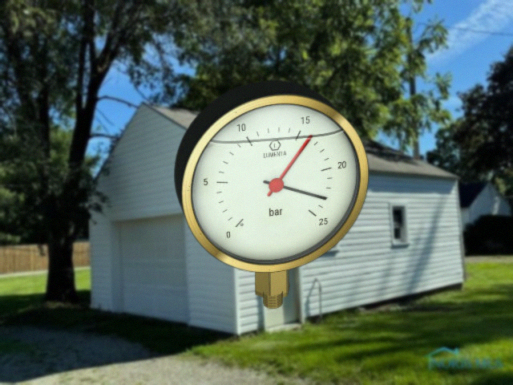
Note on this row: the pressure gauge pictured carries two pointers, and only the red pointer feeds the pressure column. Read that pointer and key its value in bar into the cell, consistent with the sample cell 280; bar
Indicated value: 16; bar
